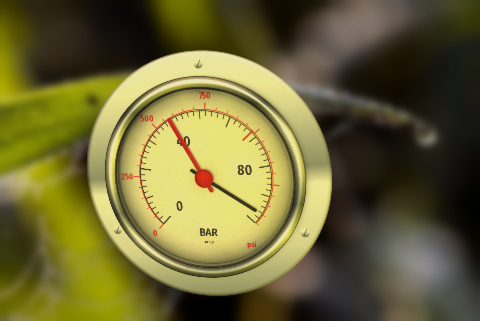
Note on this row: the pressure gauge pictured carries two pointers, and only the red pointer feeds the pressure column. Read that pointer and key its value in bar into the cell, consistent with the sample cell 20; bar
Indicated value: 40; bar
